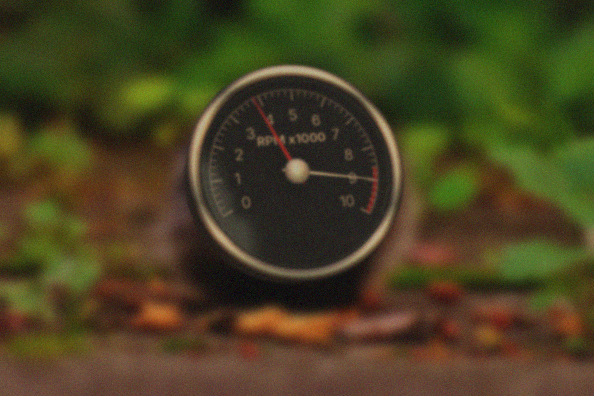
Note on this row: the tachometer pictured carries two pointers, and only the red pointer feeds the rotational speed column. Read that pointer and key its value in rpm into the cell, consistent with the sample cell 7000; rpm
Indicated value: 3800; rpm
